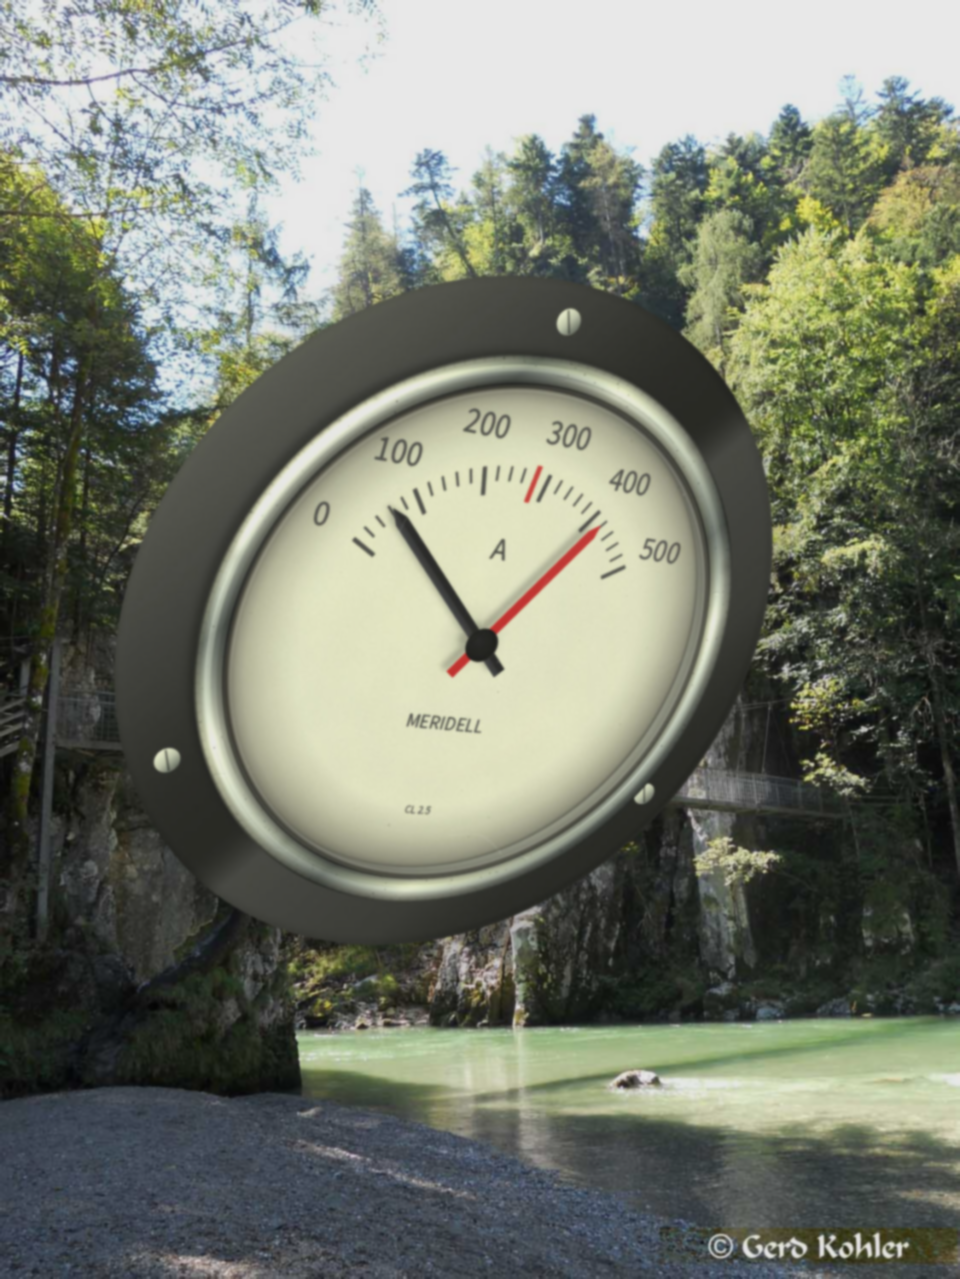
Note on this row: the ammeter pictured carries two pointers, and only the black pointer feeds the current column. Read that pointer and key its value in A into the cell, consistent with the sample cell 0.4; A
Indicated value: 60; A
